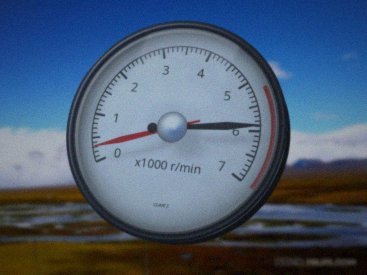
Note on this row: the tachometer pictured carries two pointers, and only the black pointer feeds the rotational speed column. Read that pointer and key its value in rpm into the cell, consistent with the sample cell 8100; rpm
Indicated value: 5900; rpm
